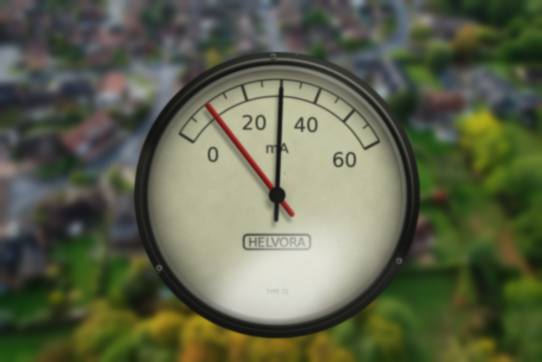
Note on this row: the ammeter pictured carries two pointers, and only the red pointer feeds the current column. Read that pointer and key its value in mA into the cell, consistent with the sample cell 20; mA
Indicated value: 10; mA
